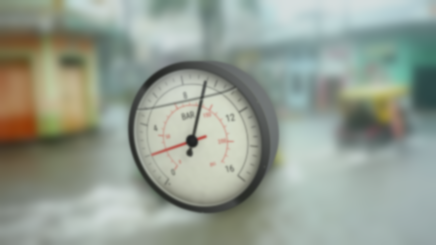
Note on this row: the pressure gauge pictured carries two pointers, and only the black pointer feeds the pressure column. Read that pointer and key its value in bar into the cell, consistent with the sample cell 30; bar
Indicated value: 9.5; bar
